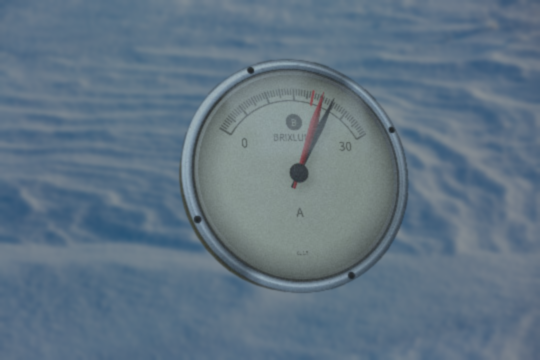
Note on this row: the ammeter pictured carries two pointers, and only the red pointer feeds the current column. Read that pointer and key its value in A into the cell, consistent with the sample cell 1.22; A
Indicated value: 20; A
